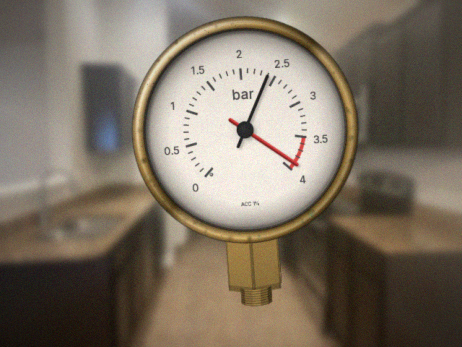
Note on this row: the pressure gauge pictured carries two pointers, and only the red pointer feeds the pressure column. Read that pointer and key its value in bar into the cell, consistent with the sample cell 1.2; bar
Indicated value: 3.9; bar
